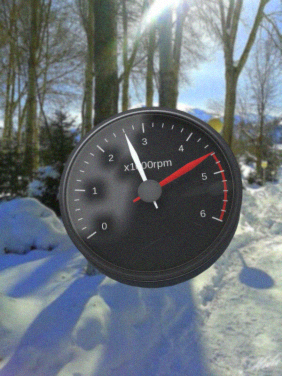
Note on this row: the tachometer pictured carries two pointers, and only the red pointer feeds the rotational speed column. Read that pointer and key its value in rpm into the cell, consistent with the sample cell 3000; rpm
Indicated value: 4600; rpm
